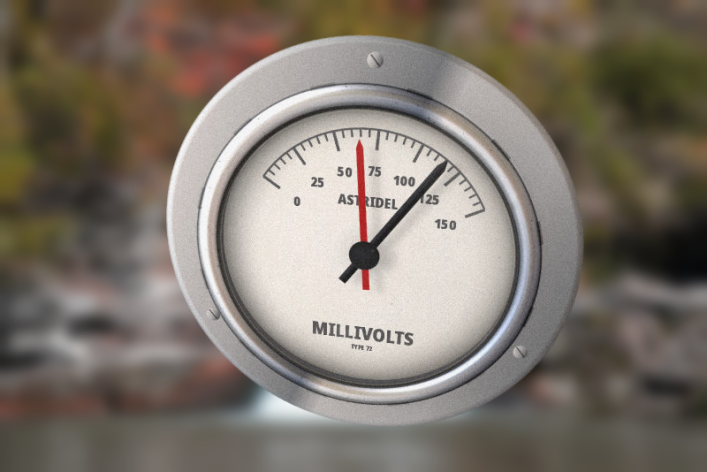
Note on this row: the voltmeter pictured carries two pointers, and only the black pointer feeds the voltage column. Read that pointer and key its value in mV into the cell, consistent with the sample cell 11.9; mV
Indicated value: 115; mV
